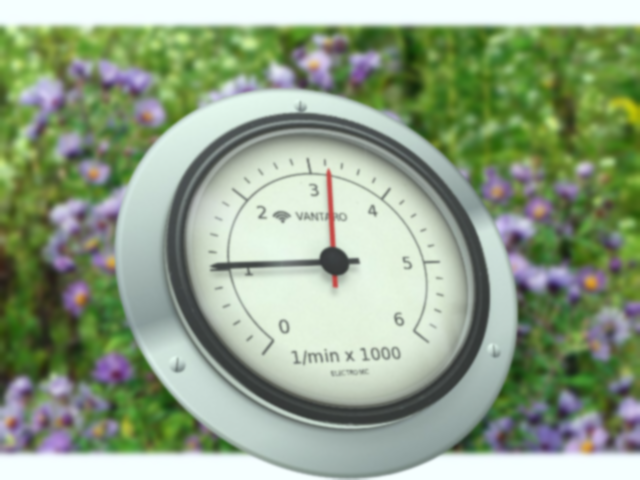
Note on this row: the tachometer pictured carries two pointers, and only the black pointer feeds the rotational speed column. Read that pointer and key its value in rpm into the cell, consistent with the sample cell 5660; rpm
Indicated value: 1000; rpm
